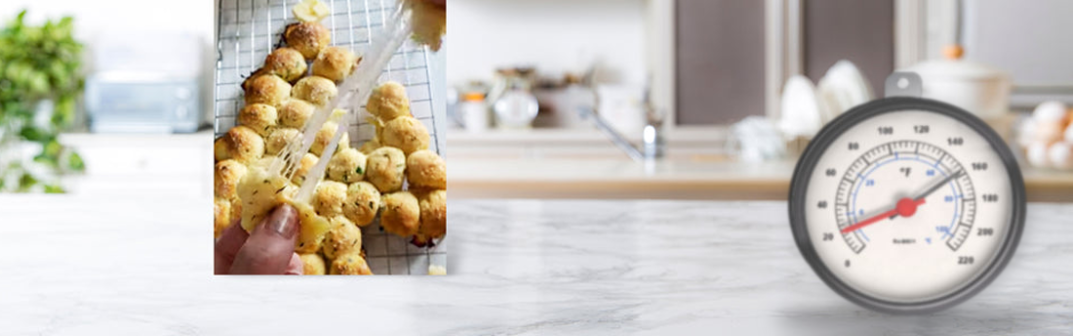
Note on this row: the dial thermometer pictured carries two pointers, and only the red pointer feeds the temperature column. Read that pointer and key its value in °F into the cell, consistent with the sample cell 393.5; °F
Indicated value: 20; °F
